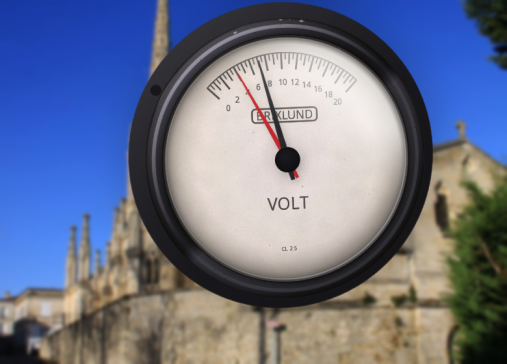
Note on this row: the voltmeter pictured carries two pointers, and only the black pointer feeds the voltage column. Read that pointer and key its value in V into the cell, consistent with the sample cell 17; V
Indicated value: 7; V
